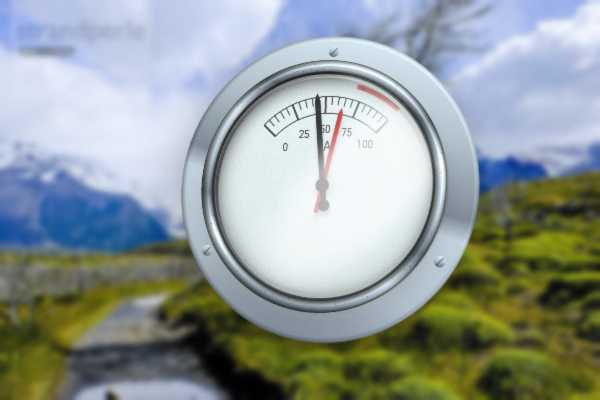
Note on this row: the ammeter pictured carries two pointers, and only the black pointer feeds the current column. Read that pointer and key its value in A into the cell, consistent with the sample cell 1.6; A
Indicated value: 45; A
